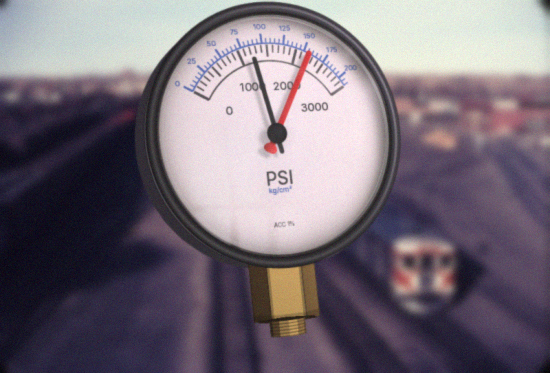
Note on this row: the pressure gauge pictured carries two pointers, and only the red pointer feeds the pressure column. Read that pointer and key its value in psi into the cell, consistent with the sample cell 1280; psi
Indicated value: 2200; psi
